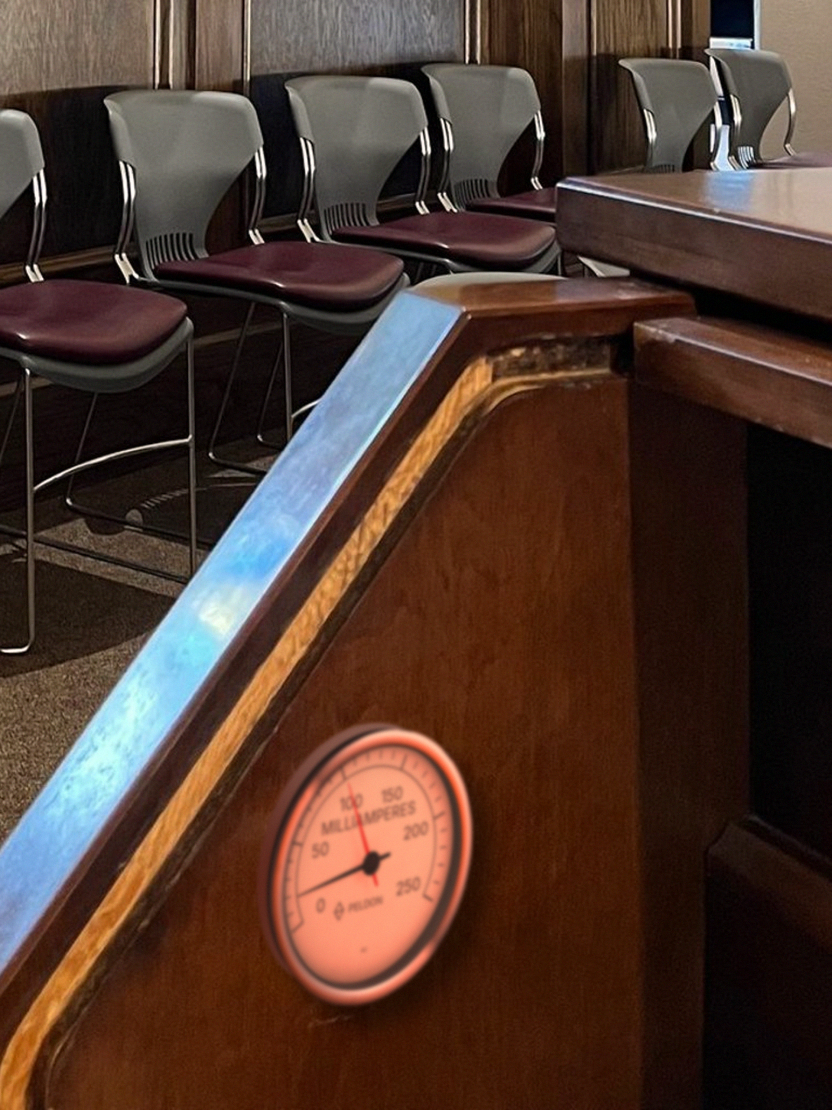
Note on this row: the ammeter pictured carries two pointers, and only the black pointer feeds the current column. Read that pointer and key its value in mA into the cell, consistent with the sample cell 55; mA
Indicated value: 20; mA
